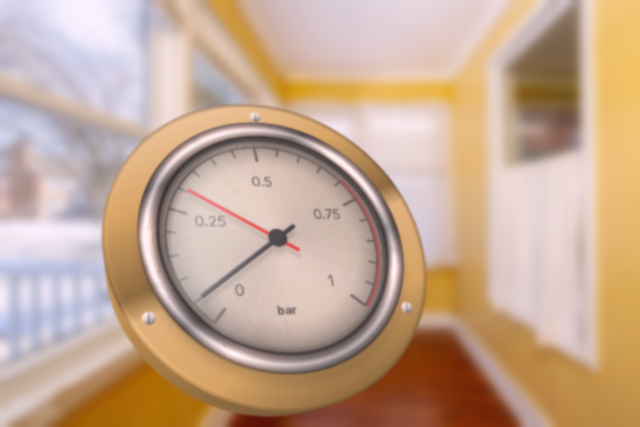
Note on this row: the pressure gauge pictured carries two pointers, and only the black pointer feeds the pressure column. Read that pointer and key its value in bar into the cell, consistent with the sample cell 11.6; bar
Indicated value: 0.05; bar
